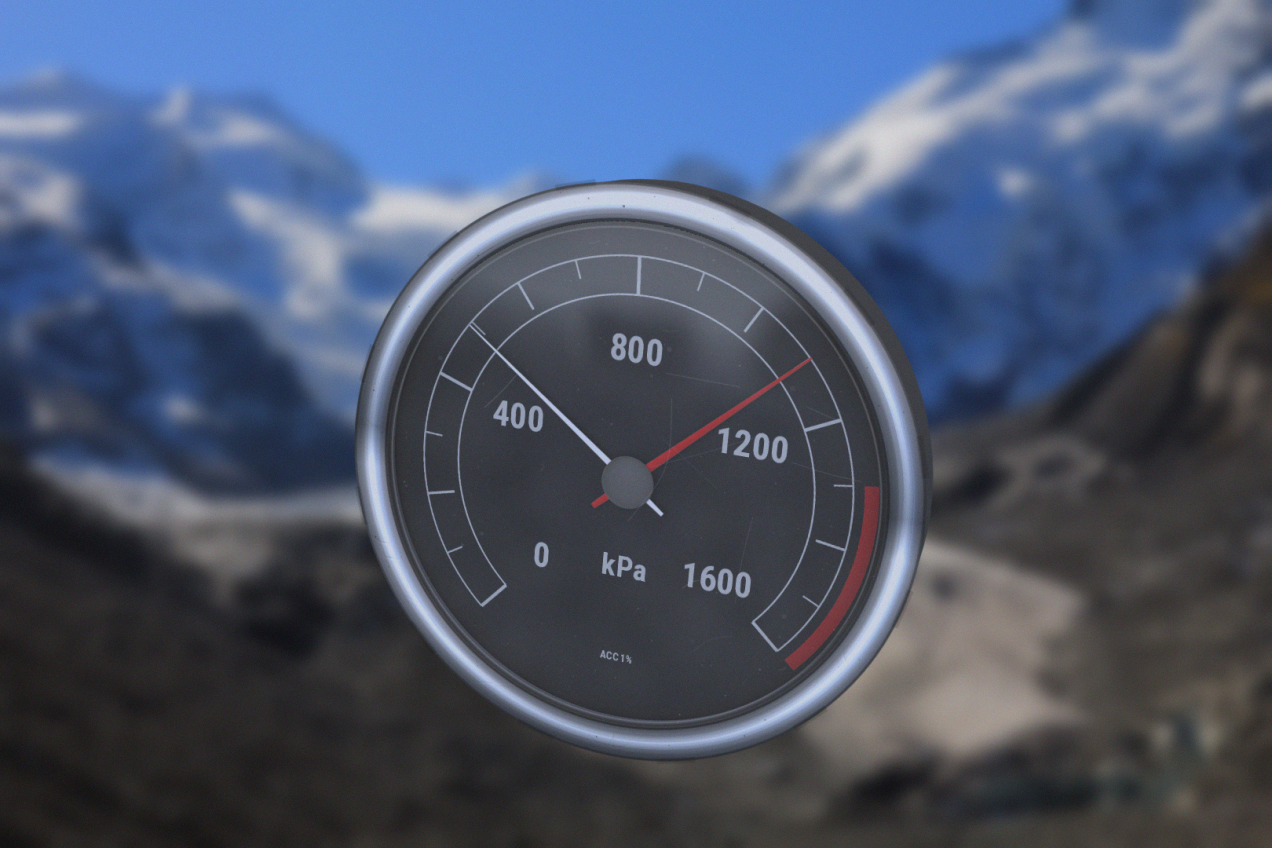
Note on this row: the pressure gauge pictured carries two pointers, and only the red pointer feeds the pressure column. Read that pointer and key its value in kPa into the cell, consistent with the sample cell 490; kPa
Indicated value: 1100; kPa
